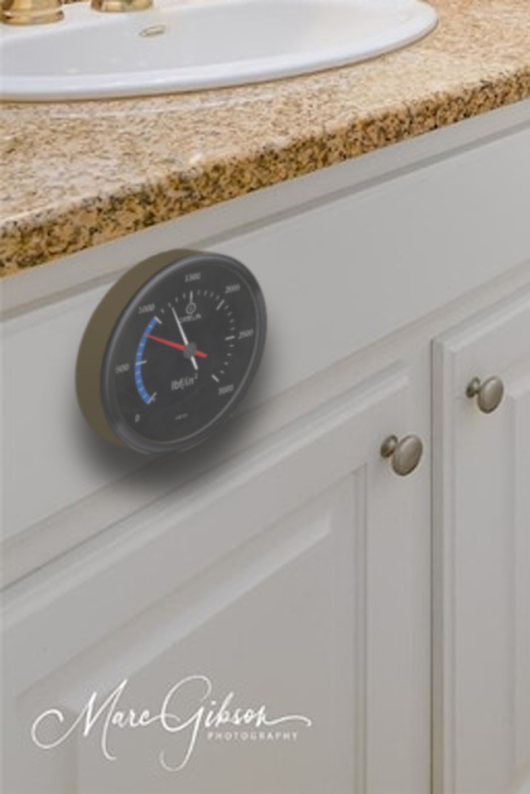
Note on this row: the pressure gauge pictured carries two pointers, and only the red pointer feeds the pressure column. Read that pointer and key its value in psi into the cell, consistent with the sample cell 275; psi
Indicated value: 800; psi
